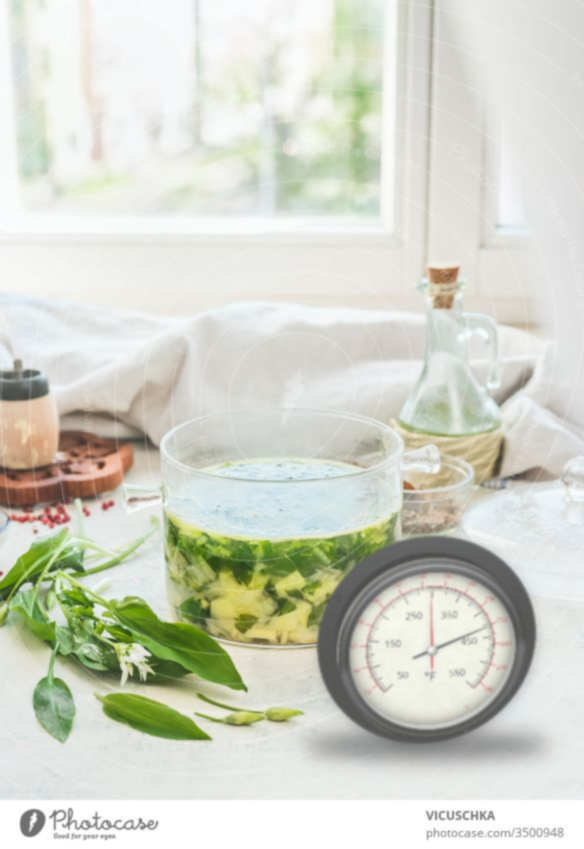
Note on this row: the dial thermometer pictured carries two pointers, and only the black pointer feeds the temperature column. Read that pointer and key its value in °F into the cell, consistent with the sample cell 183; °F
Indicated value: 425; °F
